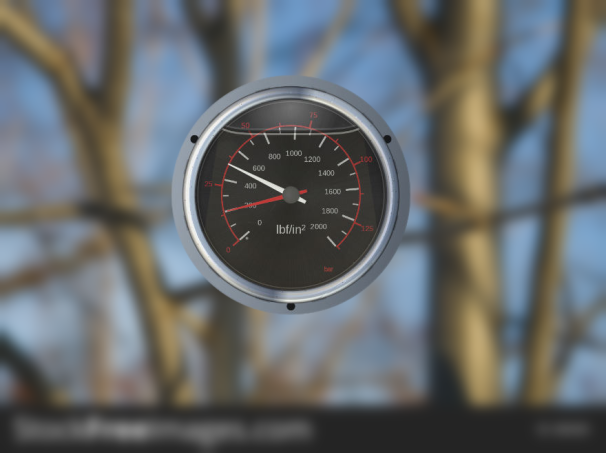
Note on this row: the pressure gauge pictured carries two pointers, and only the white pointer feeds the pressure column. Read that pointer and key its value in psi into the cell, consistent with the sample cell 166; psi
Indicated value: 500; psi
